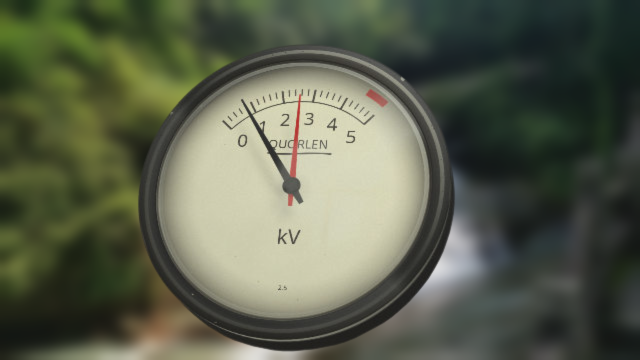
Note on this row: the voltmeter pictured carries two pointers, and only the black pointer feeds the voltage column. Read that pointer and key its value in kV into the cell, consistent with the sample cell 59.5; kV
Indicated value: 0.8; kV
